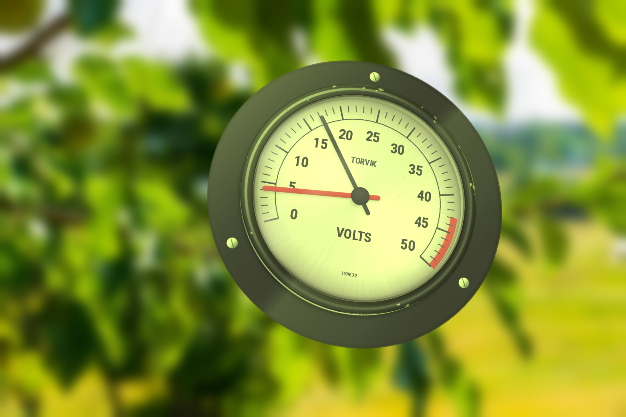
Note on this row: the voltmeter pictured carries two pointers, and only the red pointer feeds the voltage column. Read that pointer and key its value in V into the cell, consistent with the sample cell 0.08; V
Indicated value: 4; V
